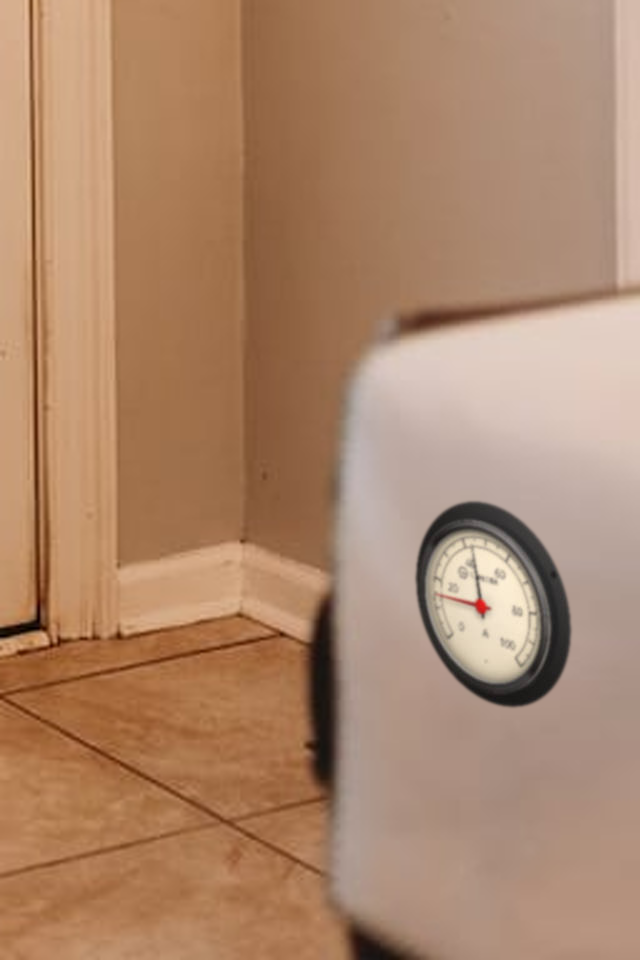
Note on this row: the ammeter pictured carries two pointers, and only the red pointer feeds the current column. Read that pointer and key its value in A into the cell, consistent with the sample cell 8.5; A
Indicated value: 15; A
